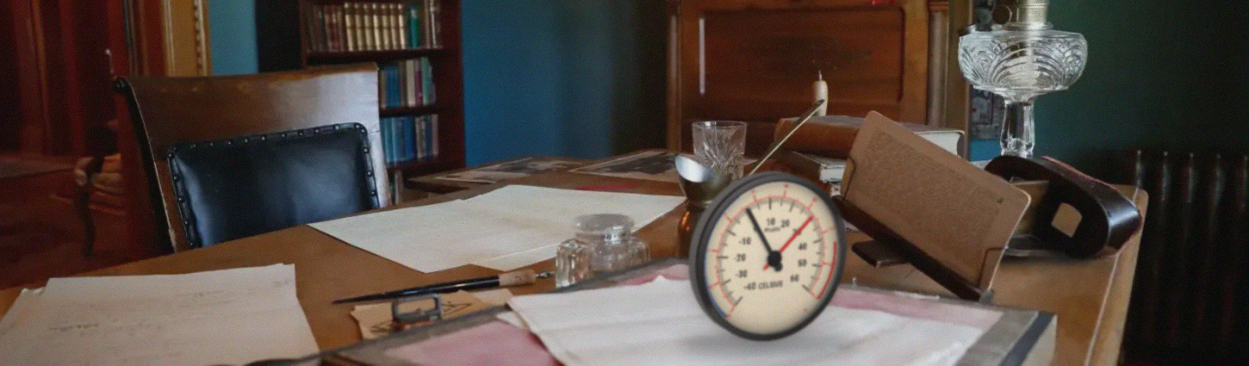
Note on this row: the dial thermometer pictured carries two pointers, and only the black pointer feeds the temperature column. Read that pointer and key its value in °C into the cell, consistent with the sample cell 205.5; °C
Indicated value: 0; °C
